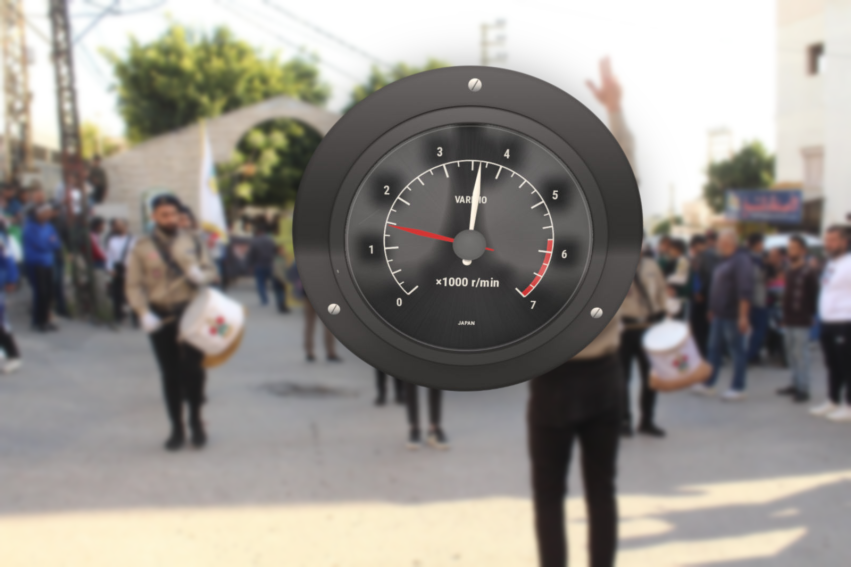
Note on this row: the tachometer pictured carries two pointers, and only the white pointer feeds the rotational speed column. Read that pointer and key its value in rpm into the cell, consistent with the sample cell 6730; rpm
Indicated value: 3625; rpm
